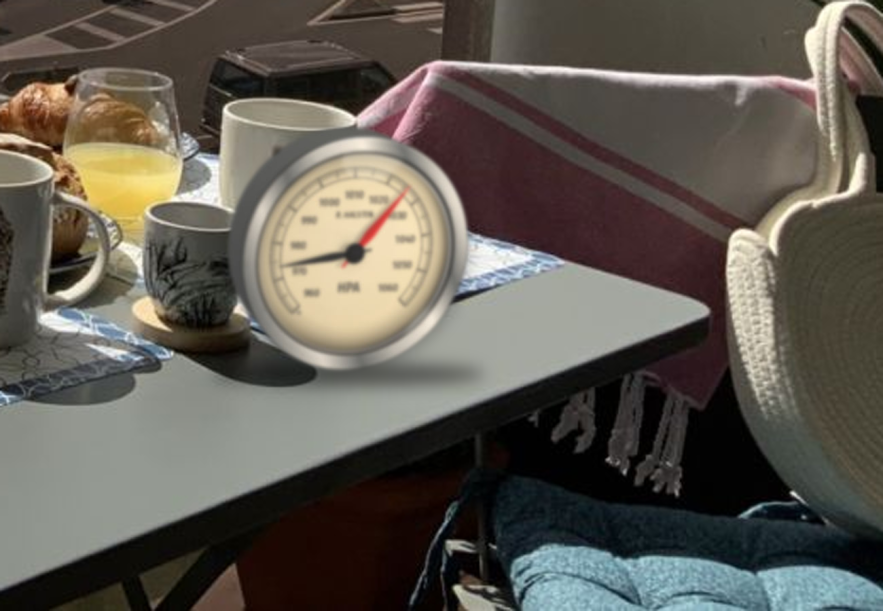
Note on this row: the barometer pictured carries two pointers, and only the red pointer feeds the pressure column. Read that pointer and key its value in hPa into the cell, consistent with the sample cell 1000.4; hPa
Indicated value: 1025; hPa
